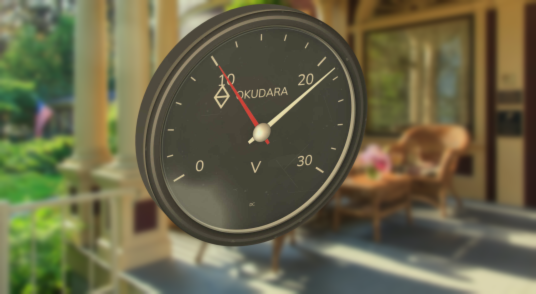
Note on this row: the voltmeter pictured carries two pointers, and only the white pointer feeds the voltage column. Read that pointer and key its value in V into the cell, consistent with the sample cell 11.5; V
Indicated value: 21; V
